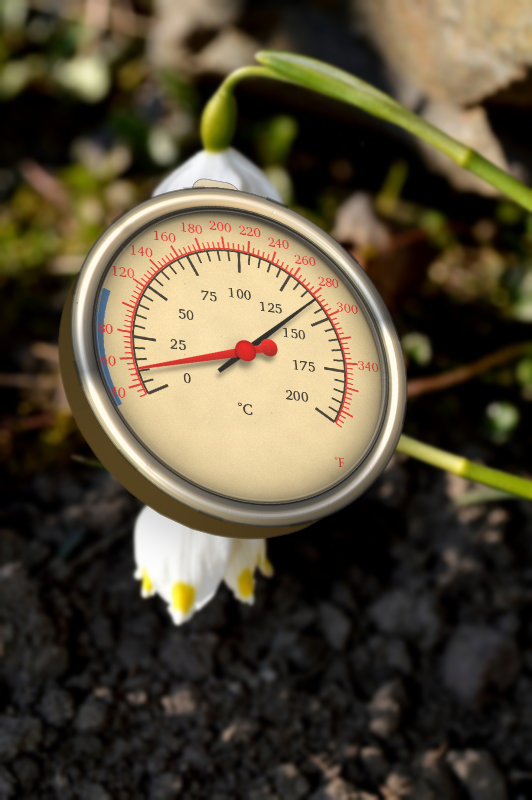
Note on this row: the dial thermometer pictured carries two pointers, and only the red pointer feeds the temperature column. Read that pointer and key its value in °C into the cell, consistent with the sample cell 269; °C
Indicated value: 10; °C
